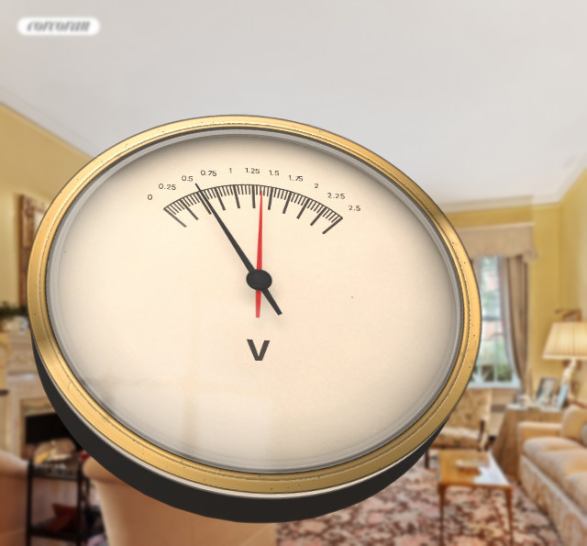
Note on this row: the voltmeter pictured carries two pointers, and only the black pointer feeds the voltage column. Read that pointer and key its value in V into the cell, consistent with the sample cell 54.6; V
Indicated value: 0.5; V
